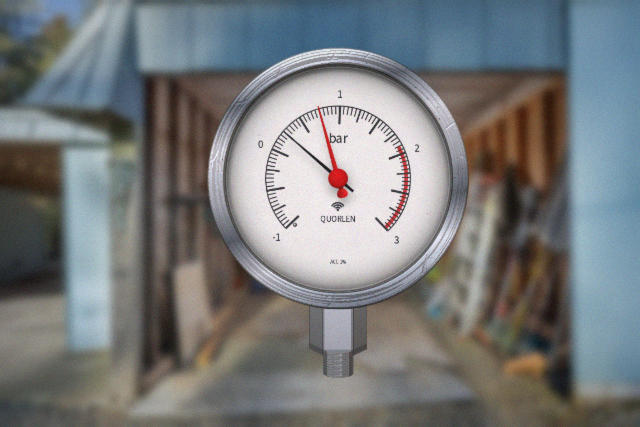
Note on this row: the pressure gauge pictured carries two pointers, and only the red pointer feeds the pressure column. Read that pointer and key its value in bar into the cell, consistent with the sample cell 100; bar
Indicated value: 0.75; bar
